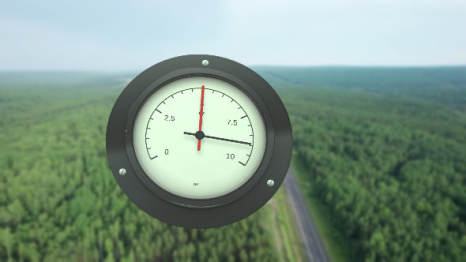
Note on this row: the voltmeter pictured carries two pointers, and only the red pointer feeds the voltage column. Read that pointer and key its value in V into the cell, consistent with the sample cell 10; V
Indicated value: 5; V
